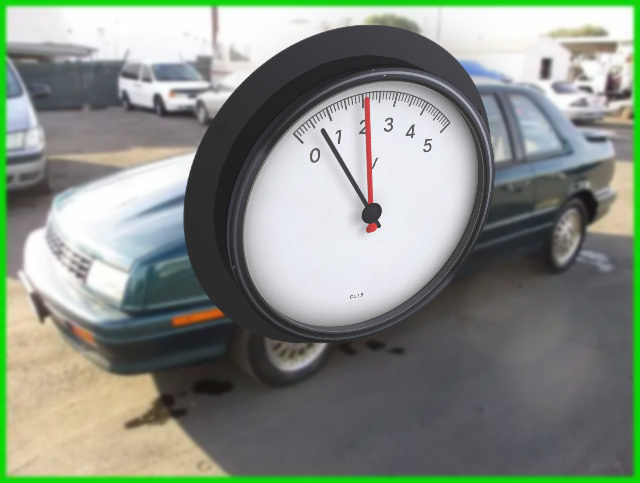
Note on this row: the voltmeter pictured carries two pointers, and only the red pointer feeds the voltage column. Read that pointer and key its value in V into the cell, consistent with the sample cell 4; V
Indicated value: 2; V
